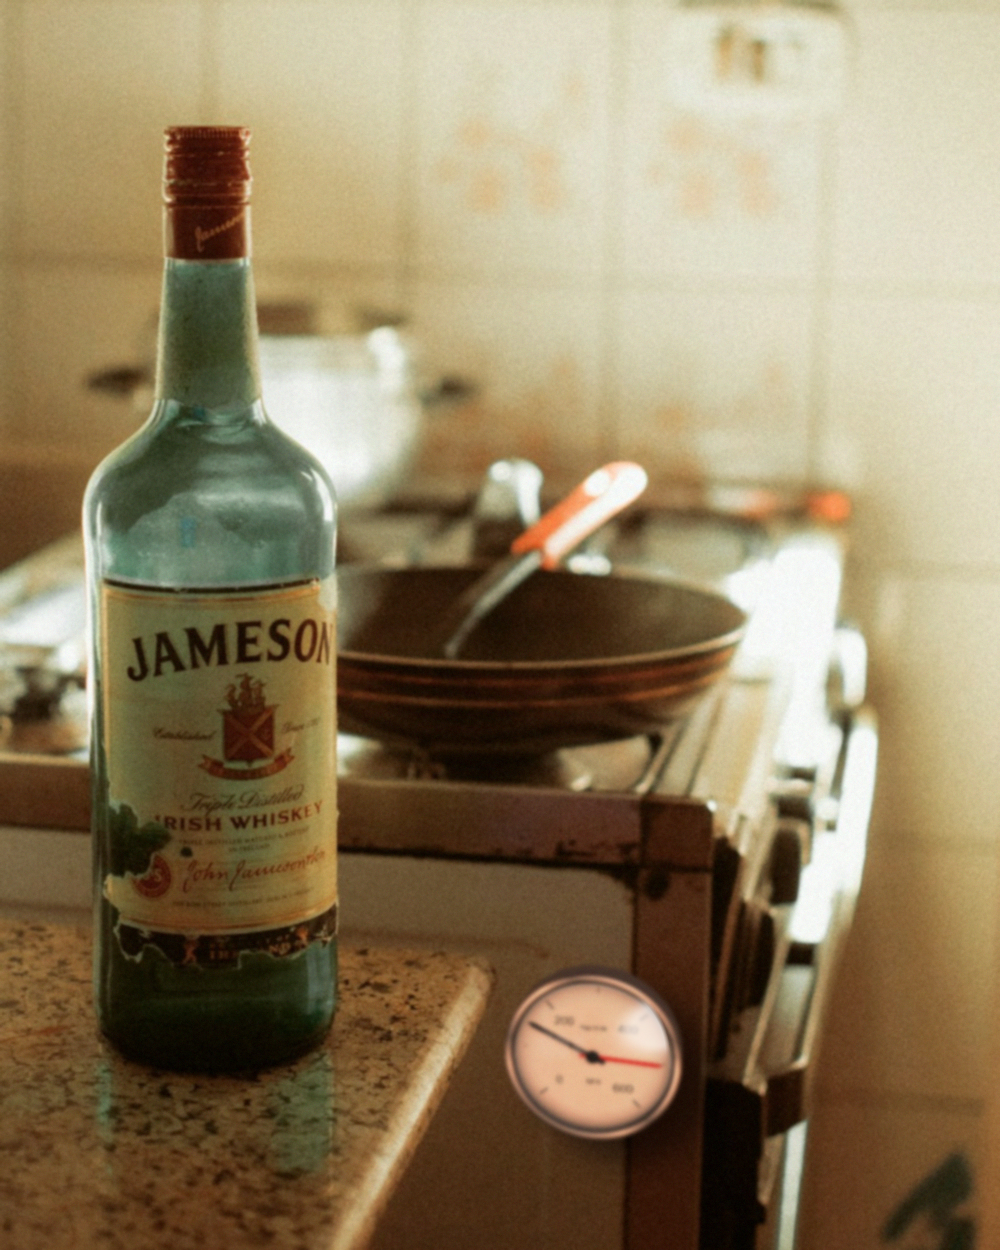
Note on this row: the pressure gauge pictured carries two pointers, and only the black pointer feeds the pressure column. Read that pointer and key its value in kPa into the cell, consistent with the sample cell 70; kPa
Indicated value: 150; kPa
